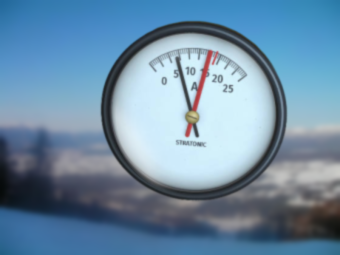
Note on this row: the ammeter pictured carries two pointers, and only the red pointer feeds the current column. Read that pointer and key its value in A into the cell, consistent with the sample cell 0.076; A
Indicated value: 15; A
